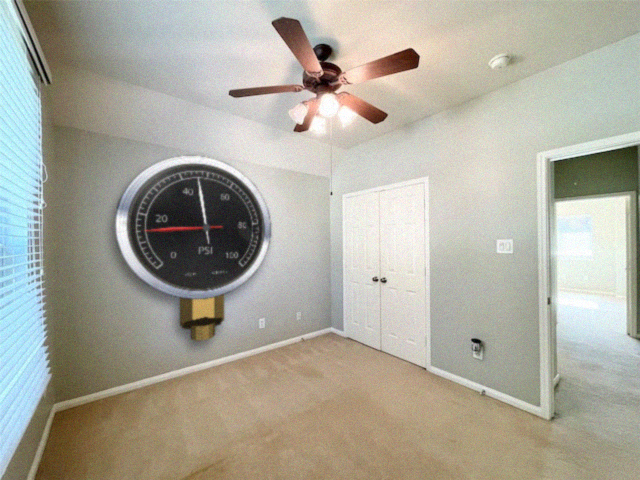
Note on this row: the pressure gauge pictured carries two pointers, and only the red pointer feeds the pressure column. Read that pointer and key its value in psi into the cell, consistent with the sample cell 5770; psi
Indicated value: 14; psi
